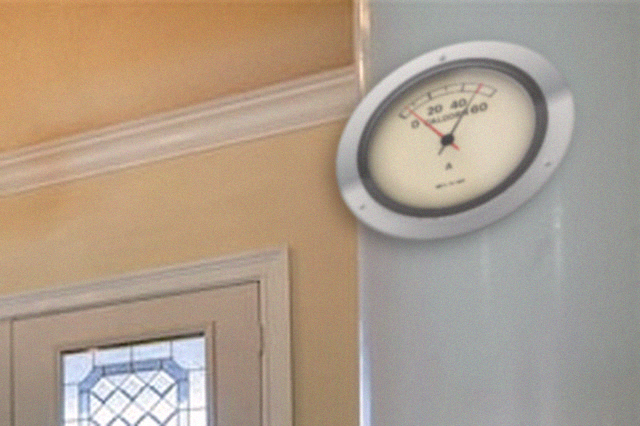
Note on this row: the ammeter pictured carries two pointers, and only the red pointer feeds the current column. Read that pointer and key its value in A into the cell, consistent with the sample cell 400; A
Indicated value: 5; A
